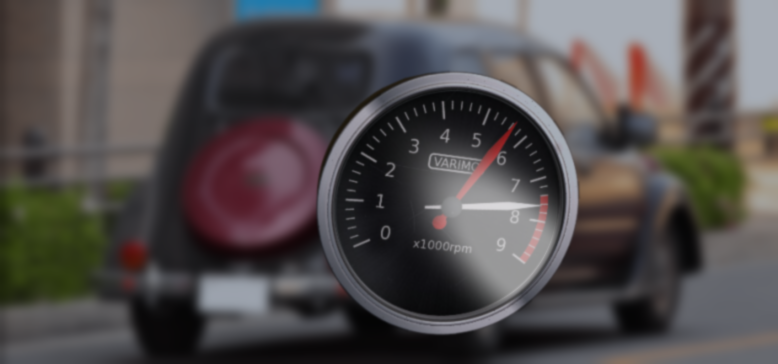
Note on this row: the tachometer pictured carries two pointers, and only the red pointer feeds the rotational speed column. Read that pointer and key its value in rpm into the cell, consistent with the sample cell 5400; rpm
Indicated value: 5600; rpm
